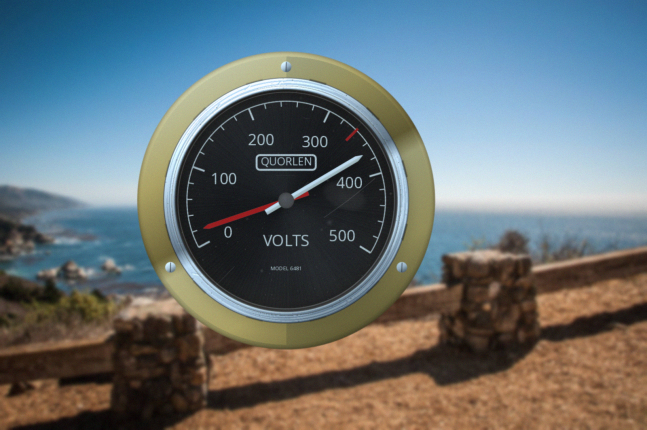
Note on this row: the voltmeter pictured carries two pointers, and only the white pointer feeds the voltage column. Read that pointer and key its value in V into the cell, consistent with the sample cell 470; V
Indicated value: 370; V
